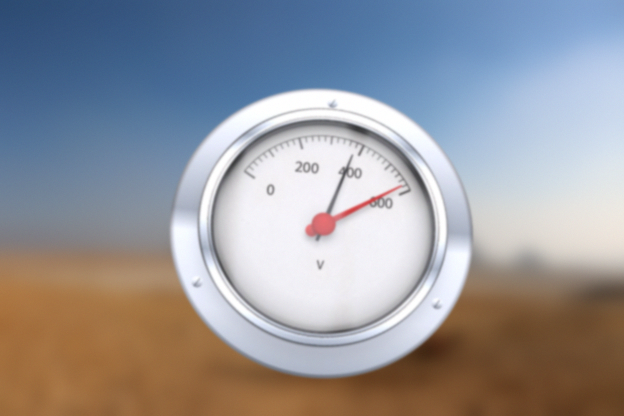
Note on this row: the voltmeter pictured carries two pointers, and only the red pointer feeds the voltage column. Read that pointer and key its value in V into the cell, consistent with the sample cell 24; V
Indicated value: 580; V
